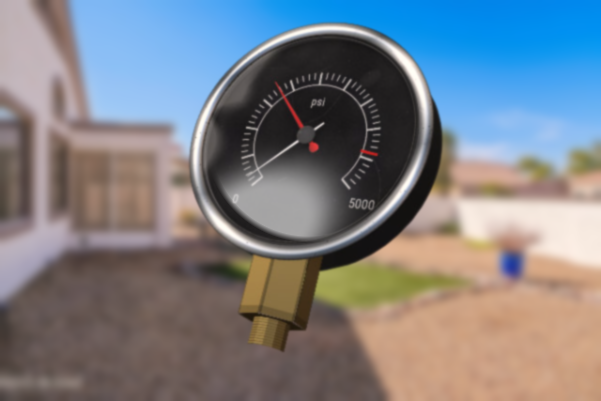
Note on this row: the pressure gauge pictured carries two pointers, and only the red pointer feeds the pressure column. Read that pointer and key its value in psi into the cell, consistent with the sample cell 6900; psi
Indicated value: 1800; psi
